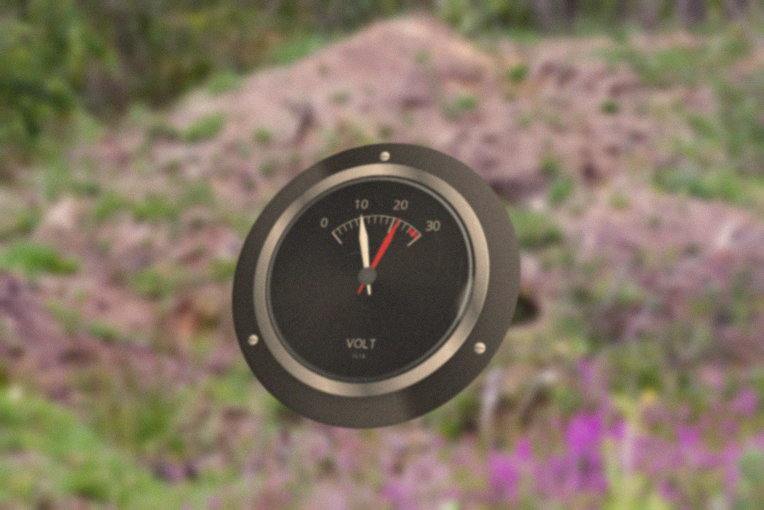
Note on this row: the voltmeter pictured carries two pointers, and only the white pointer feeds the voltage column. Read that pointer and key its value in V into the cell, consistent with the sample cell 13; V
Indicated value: 10; V
